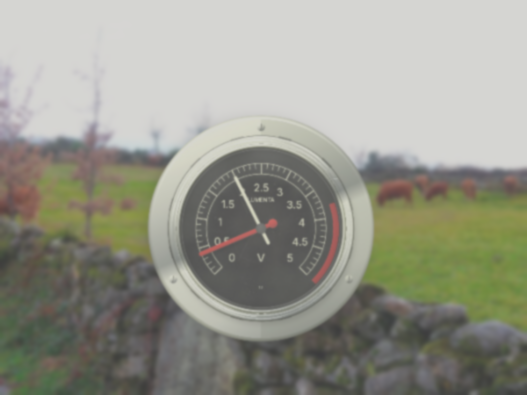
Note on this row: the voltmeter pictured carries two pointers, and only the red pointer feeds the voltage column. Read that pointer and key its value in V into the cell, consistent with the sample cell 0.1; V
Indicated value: 0.4; V
